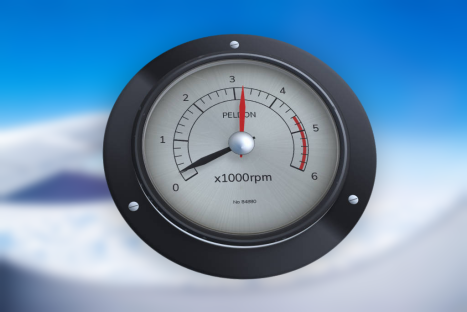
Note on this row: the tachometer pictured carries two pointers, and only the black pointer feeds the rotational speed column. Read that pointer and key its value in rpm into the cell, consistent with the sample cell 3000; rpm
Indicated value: 200; rpm
